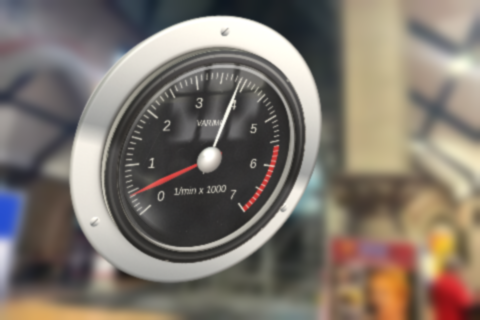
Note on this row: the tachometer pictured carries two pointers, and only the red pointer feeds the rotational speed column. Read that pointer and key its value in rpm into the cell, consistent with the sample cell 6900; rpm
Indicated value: 500; rpm
